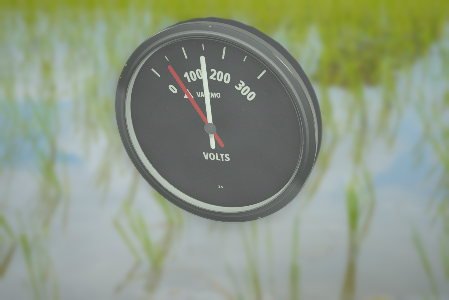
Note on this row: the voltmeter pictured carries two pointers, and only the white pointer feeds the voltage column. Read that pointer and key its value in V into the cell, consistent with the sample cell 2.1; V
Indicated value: 150; V
